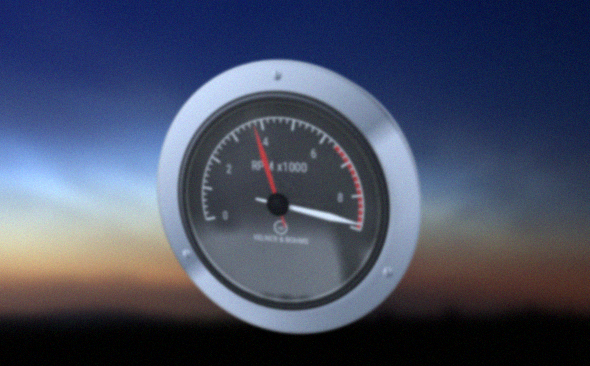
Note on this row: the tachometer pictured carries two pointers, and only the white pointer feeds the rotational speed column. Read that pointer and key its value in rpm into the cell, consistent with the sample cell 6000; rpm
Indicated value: 8800; rpm
